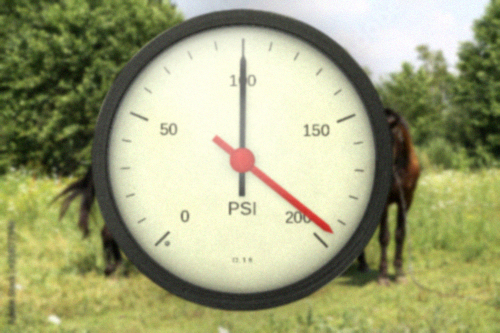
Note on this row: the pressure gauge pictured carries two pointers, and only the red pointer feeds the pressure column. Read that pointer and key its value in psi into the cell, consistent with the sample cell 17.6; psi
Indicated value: 195; psi
